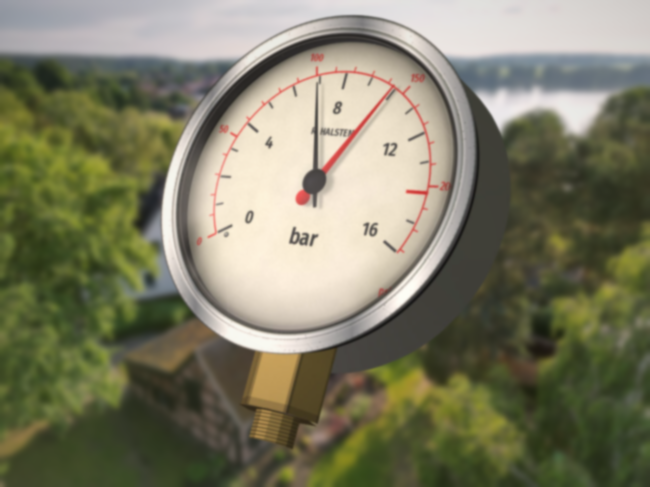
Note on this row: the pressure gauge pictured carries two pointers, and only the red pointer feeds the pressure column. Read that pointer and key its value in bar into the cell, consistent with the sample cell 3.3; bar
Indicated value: 10; bar
